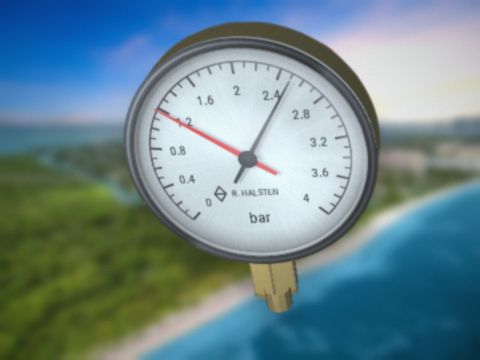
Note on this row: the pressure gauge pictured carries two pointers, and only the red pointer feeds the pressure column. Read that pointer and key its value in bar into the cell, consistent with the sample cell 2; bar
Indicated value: 1.2; bar
